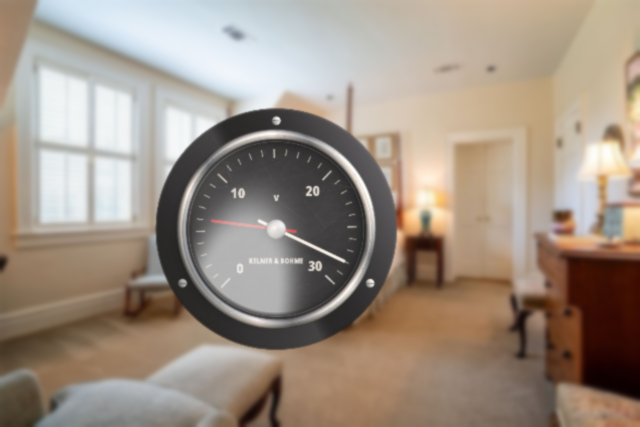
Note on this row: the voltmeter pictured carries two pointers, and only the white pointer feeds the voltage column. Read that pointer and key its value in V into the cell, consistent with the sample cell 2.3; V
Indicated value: 28; V
